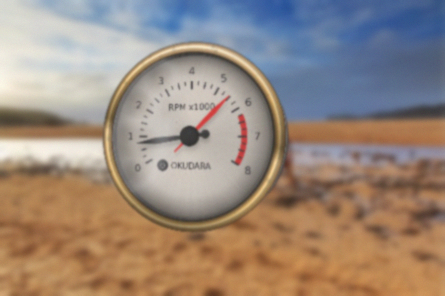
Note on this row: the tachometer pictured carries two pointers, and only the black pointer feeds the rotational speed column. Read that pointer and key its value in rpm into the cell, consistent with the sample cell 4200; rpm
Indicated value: 750; rpm
